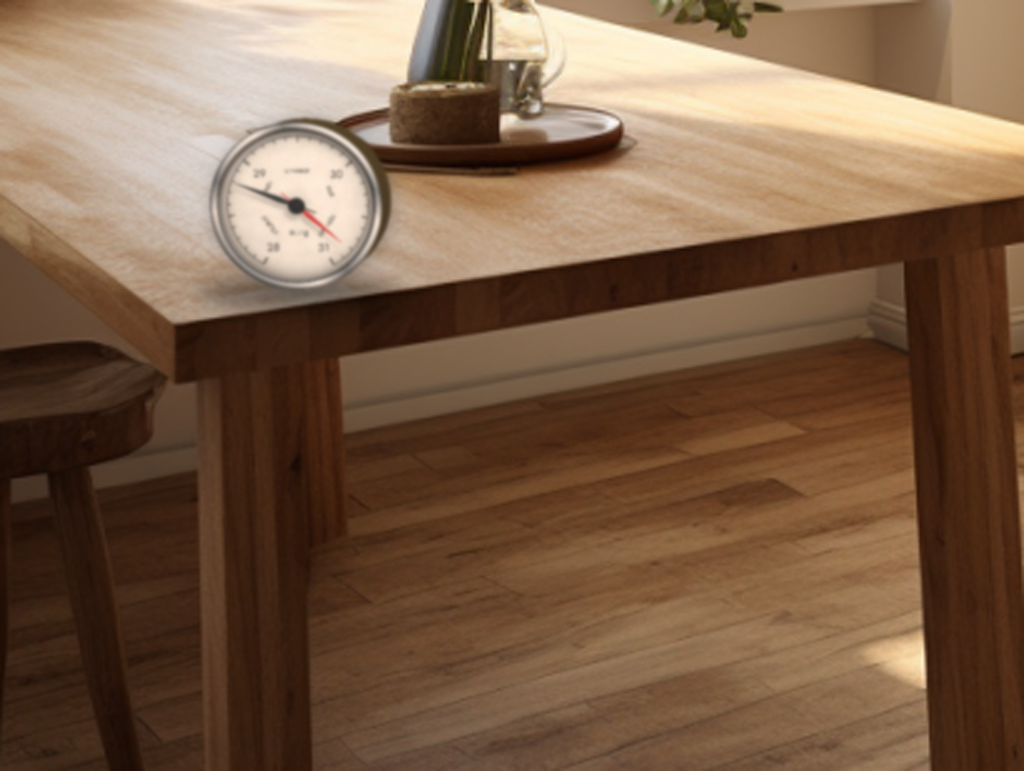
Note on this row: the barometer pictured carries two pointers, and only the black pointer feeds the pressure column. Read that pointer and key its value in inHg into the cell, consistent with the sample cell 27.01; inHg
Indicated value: 28.8; inHg
